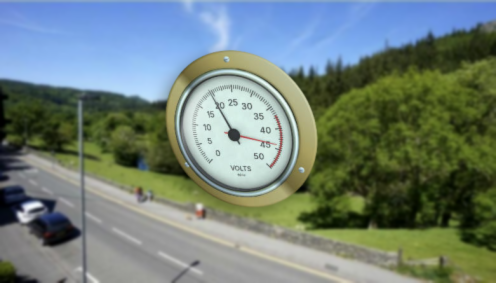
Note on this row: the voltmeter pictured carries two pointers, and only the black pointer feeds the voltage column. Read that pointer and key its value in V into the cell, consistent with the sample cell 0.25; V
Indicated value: 20; V
